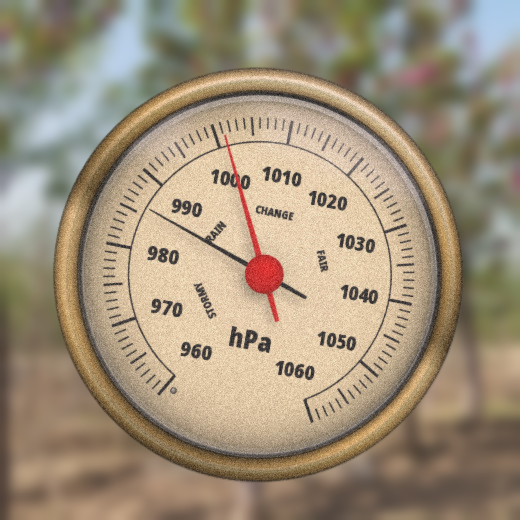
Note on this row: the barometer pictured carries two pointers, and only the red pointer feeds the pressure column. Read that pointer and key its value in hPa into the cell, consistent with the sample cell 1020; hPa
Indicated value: 1001; hPa
